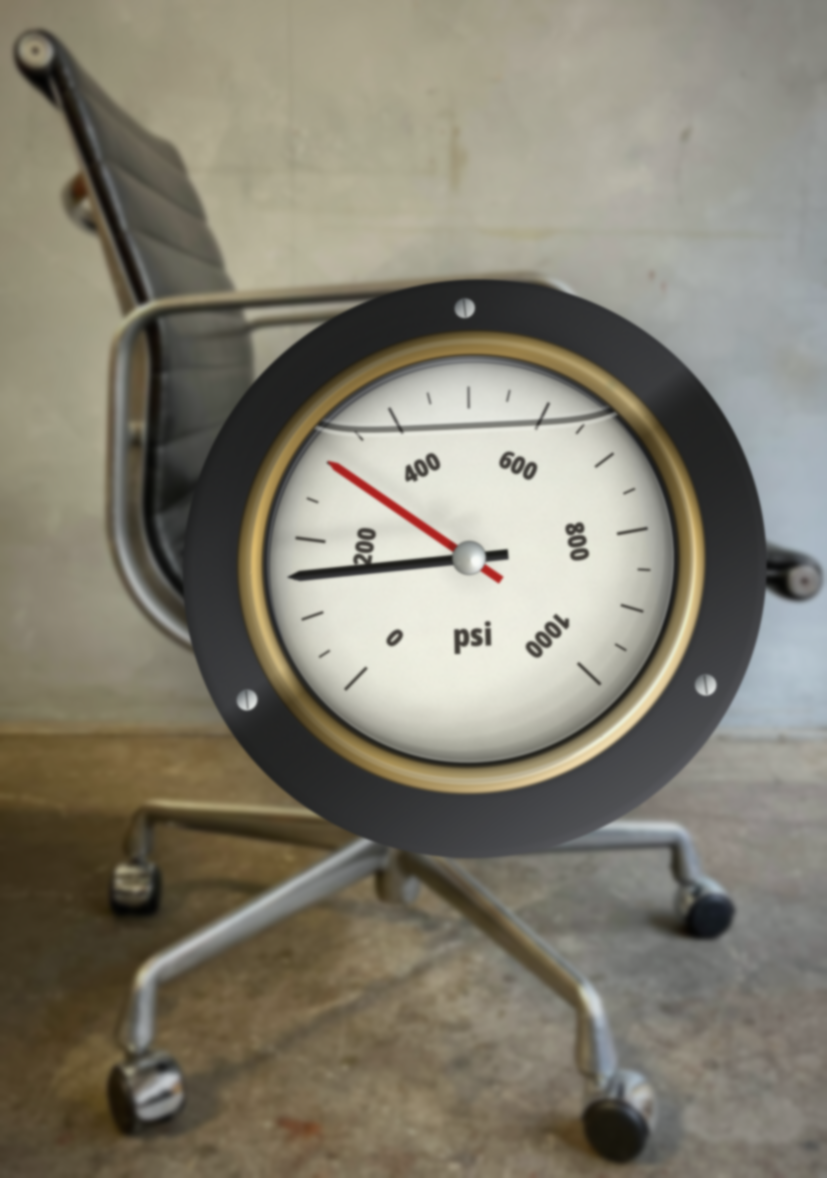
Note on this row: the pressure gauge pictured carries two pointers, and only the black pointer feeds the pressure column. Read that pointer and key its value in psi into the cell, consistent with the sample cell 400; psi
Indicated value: 150; psi
